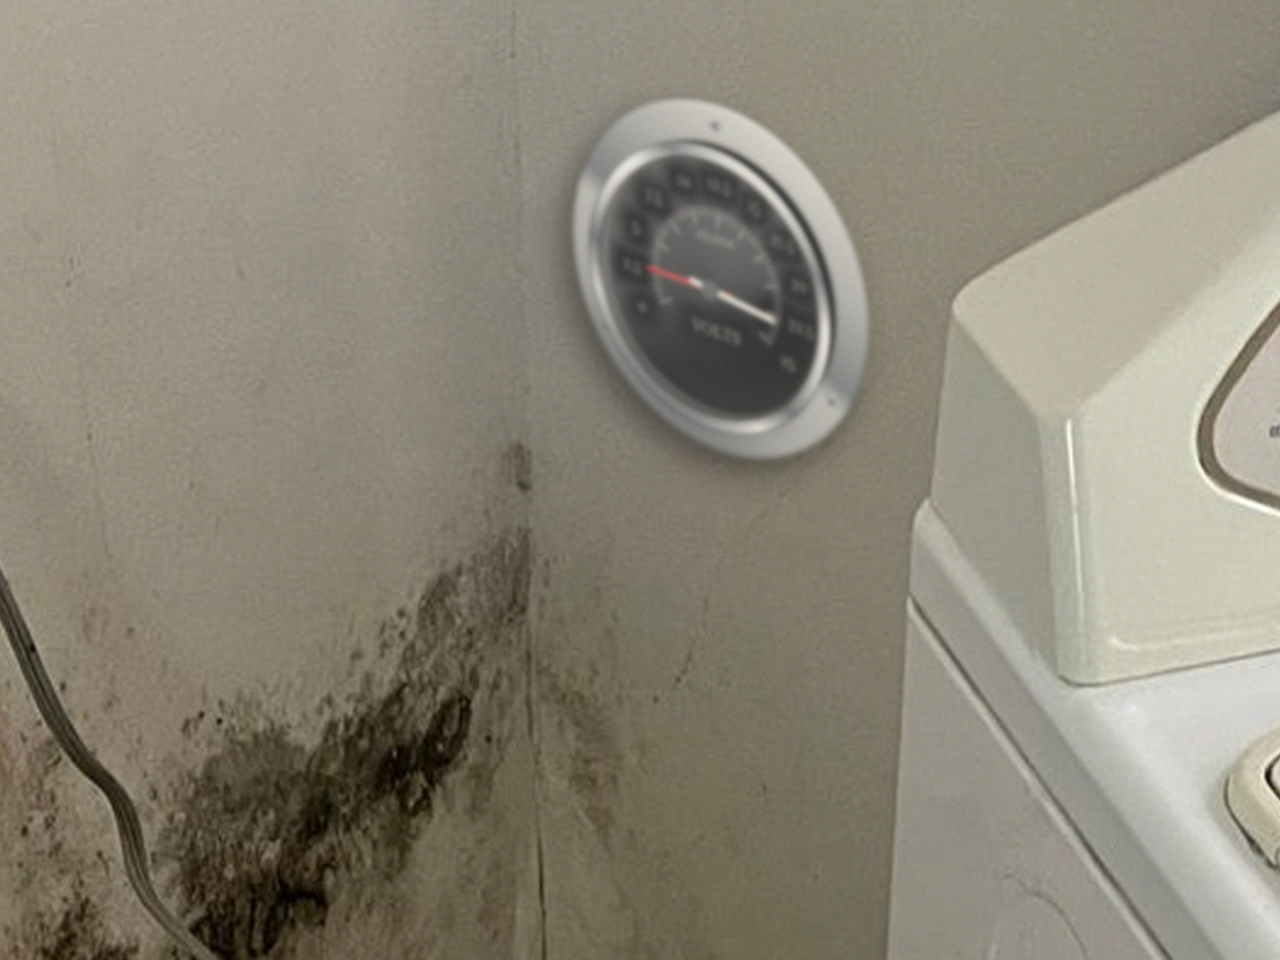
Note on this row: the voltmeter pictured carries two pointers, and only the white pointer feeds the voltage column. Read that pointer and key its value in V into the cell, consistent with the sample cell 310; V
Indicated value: 22.5; V
